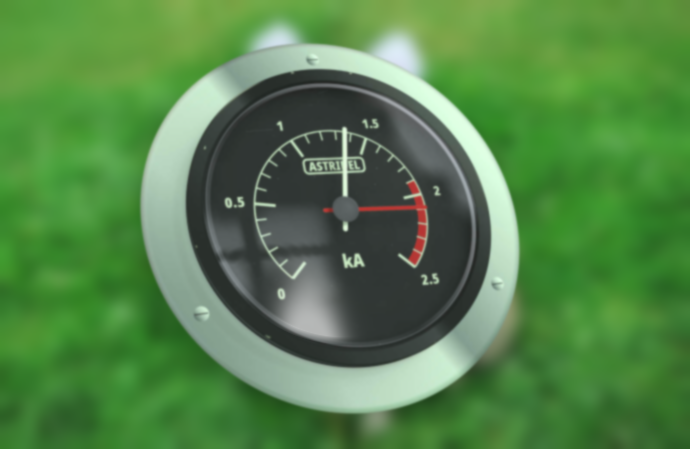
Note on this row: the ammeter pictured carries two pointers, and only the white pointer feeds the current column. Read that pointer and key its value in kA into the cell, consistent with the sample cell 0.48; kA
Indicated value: 1.35; kA
